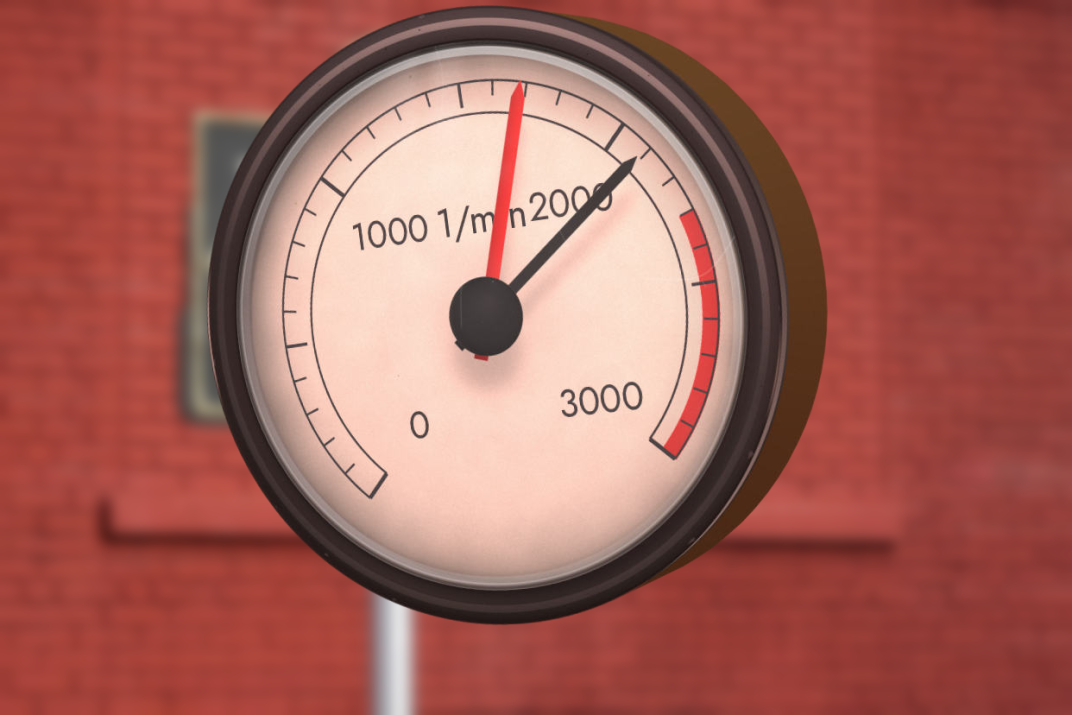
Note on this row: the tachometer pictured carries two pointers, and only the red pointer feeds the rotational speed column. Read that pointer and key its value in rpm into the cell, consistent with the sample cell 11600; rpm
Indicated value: 1700; rpm
